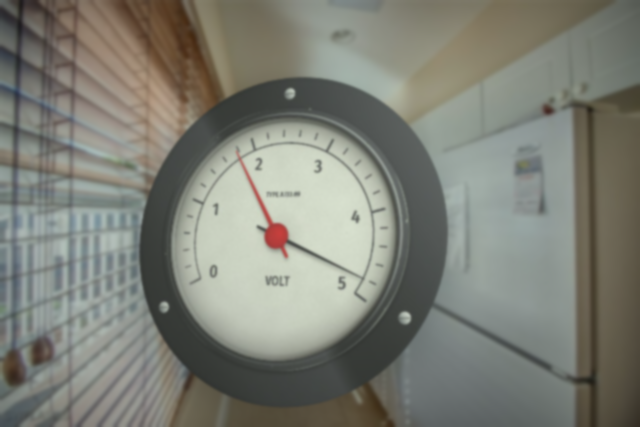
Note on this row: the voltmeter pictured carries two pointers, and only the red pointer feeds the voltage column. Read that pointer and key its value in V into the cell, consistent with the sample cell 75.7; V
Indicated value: 1.8; V
